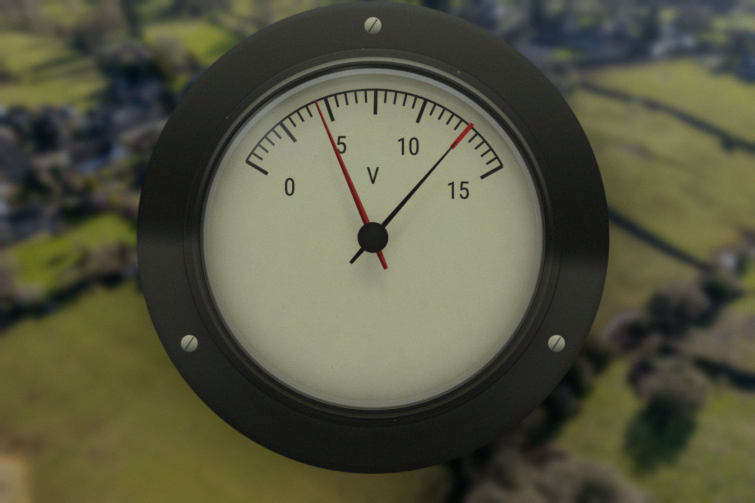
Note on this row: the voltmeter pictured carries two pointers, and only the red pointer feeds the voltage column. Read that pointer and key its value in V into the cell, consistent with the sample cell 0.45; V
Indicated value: 4.5; V
